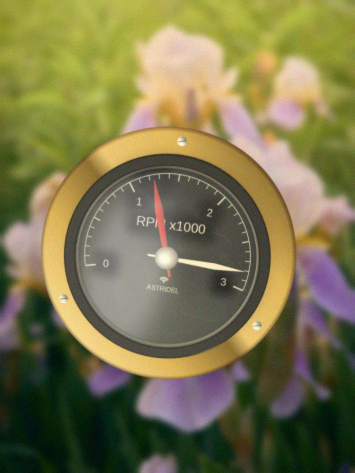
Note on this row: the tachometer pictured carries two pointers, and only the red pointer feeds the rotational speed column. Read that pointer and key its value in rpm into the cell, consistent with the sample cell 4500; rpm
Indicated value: 1250; rpm
